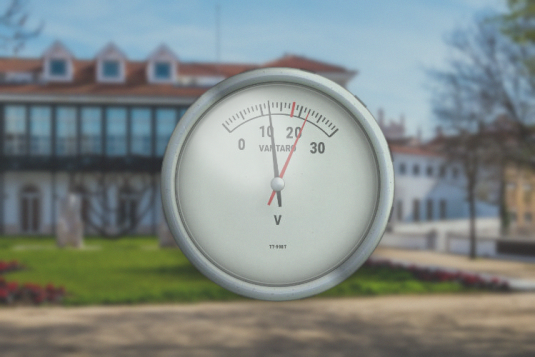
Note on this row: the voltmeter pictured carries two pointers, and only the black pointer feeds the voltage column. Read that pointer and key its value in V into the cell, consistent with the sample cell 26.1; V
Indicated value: 12; V
